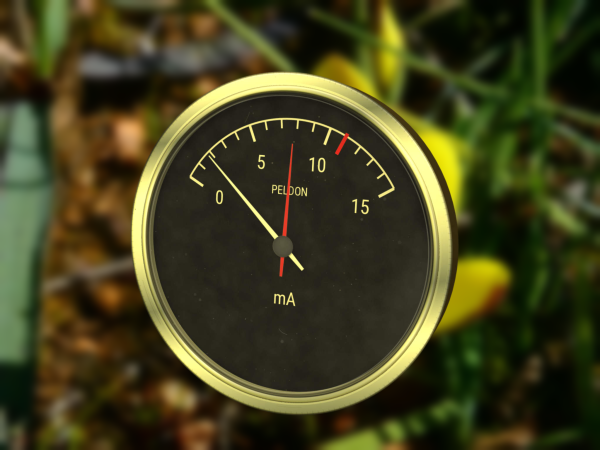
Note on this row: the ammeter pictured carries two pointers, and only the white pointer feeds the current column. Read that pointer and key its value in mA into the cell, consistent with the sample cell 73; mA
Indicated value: 2; mA
